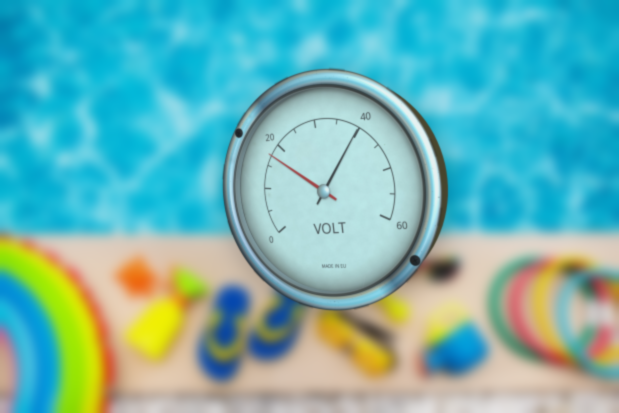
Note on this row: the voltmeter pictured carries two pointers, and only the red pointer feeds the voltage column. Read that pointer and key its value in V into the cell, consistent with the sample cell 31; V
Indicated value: 17.5; V
